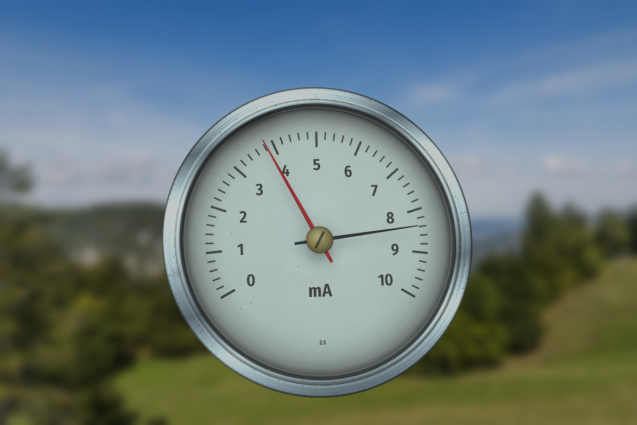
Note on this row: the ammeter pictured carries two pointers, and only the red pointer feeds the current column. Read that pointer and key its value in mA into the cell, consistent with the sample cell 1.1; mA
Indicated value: 3.8; mA
